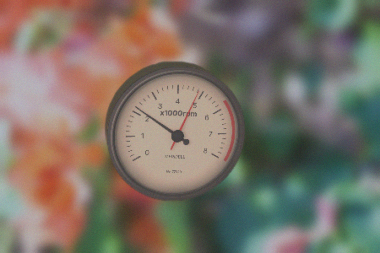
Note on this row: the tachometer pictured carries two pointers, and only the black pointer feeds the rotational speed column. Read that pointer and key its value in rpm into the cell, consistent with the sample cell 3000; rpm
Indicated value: 2200; rpm
